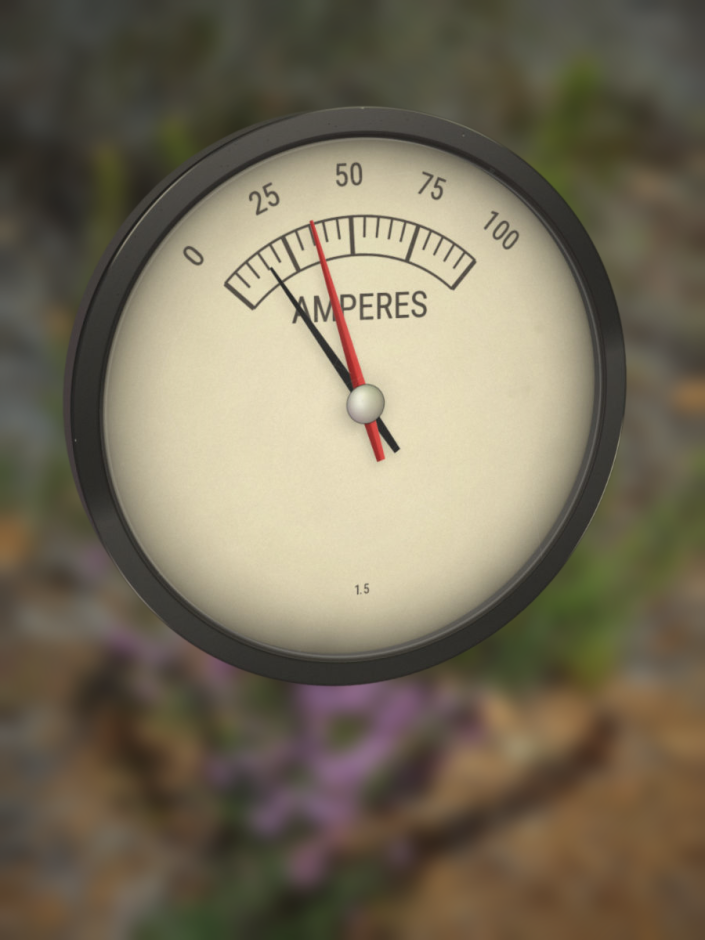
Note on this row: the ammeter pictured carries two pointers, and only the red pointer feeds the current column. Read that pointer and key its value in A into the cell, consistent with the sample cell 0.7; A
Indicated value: 35; A
